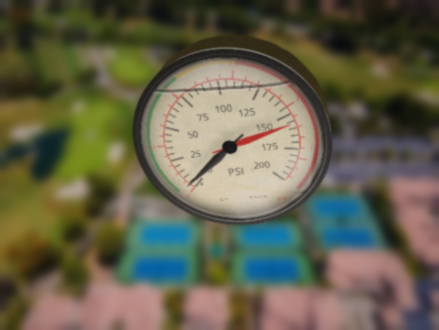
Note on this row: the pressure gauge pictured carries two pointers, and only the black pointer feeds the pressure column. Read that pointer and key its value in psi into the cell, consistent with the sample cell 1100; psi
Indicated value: 5; psi
